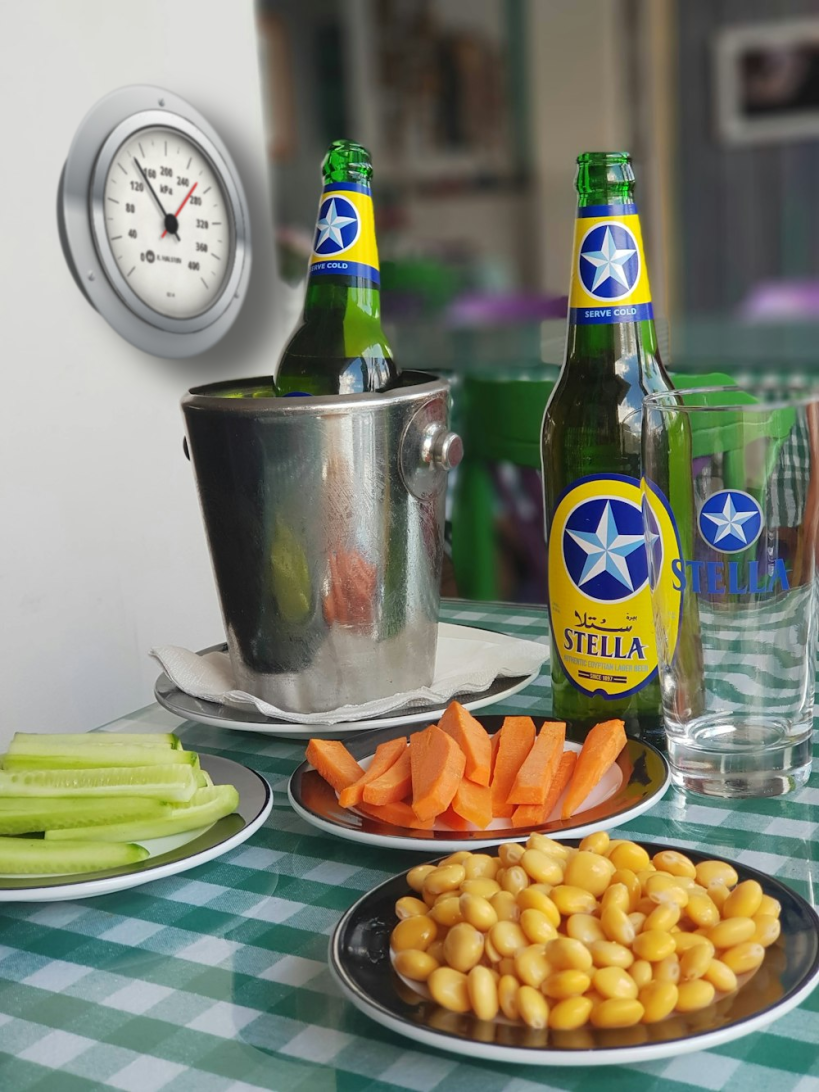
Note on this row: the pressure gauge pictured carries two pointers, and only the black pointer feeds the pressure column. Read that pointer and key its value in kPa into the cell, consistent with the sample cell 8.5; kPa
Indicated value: 140; kPa
